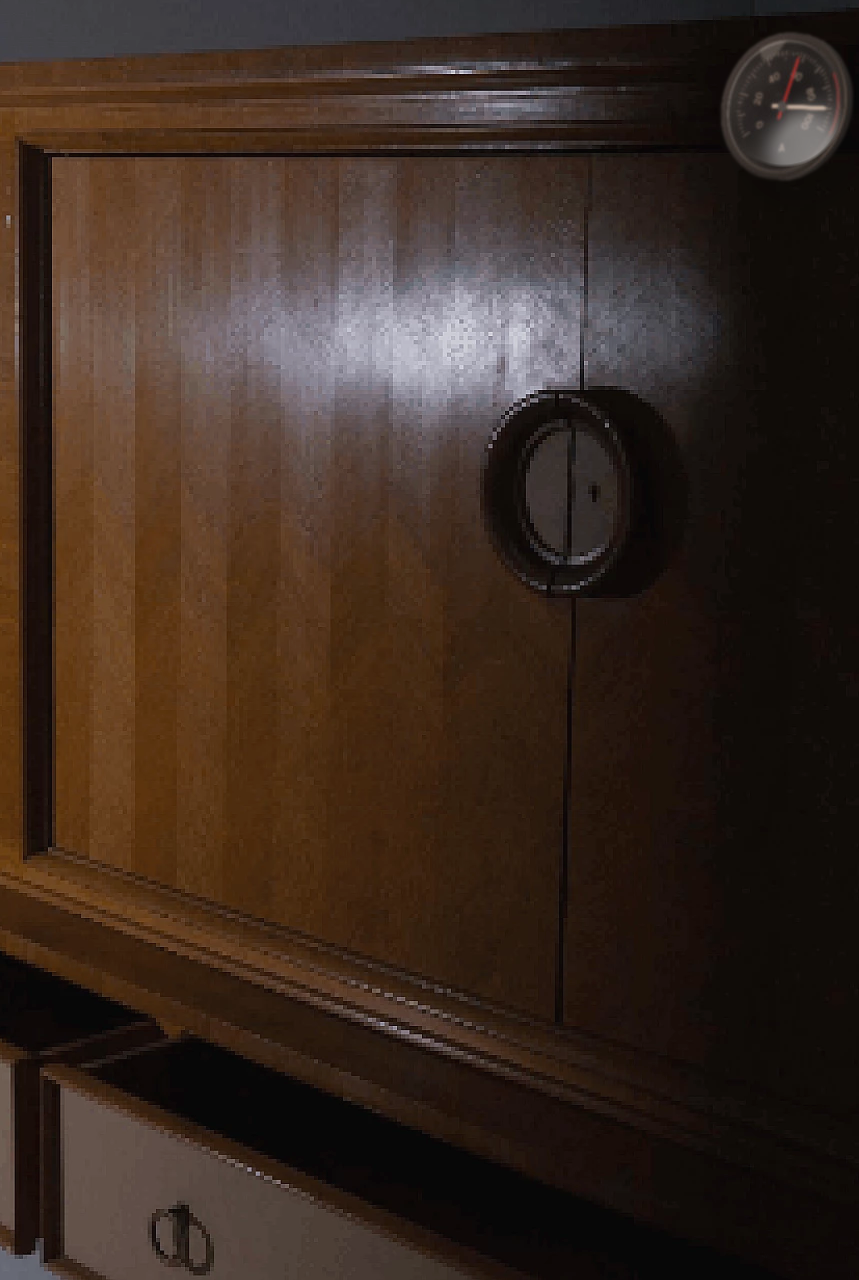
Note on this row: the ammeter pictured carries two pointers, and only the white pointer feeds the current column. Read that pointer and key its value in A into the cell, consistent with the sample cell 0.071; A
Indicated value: 90; A
